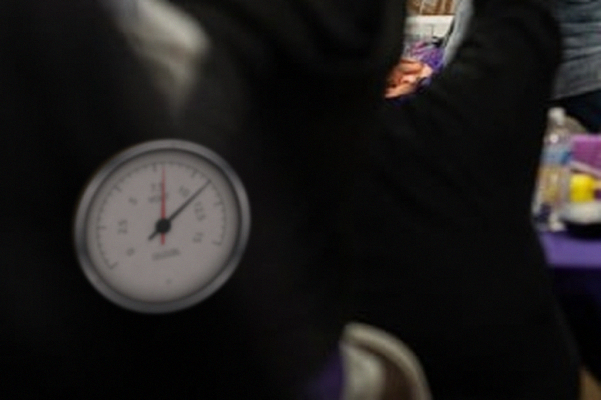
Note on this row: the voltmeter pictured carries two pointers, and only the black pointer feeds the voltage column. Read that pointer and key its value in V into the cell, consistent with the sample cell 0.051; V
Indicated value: 11; V
